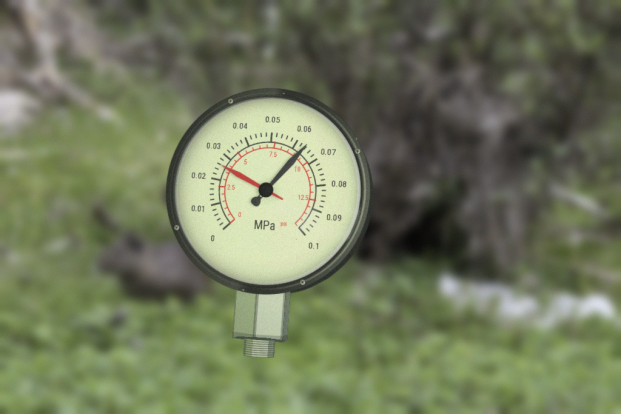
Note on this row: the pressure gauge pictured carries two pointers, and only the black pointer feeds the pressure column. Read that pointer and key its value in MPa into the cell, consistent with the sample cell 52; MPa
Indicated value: 0.064; MPa
